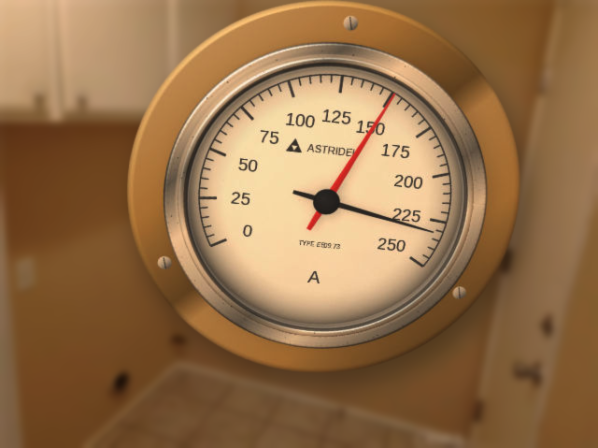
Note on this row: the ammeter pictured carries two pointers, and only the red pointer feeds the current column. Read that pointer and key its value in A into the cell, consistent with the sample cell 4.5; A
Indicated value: 150; A
